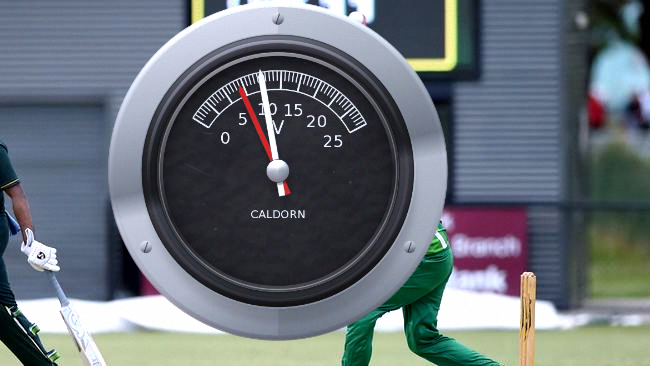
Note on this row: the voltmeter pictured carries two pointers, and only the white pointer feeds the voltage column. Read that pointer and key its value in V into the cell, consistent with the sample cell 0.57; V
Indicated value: 10; V
